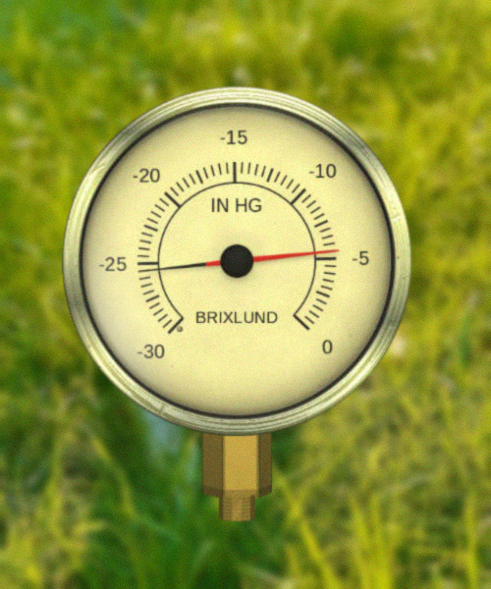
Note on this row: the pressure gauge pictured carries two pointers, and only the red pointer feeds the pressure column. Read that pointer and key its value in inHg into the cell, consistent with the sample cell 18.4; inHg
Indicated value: -5.5; inHg
